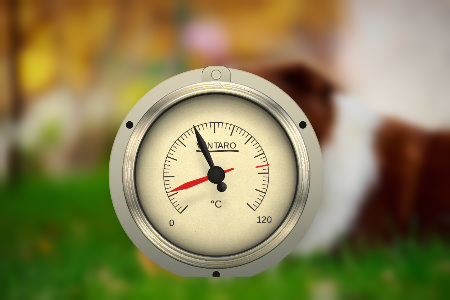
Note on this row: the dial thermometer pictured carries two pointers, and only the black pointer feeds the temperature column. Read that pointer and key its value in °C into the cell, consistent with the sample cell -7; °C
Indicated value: 50; °C
